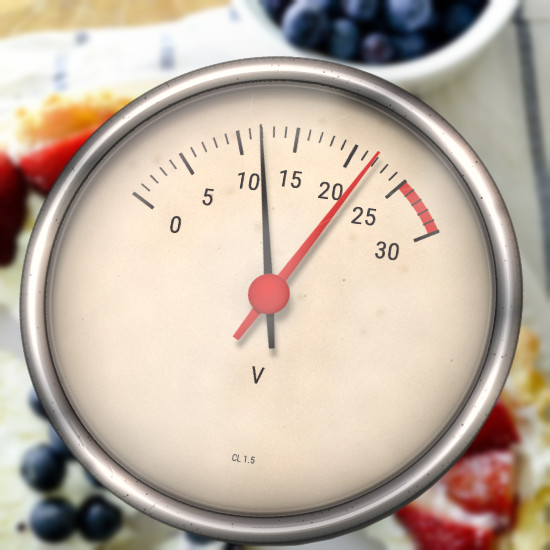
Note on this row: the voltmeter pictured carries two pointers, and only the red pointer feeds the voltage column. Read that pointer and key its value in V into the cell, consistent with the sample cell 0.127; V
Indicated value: 22; V
